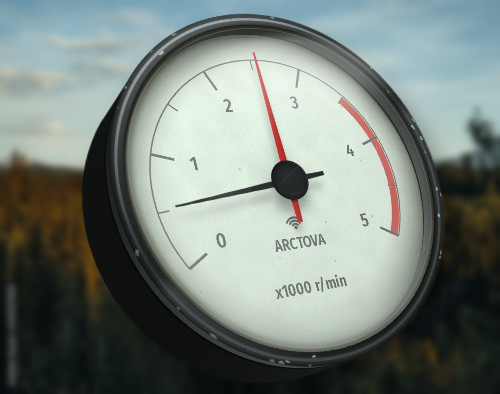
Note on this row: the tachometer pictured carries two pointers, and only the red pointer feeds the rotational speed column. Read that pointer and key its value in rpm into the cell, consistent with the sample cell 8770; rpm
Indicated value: 2500; rpm
